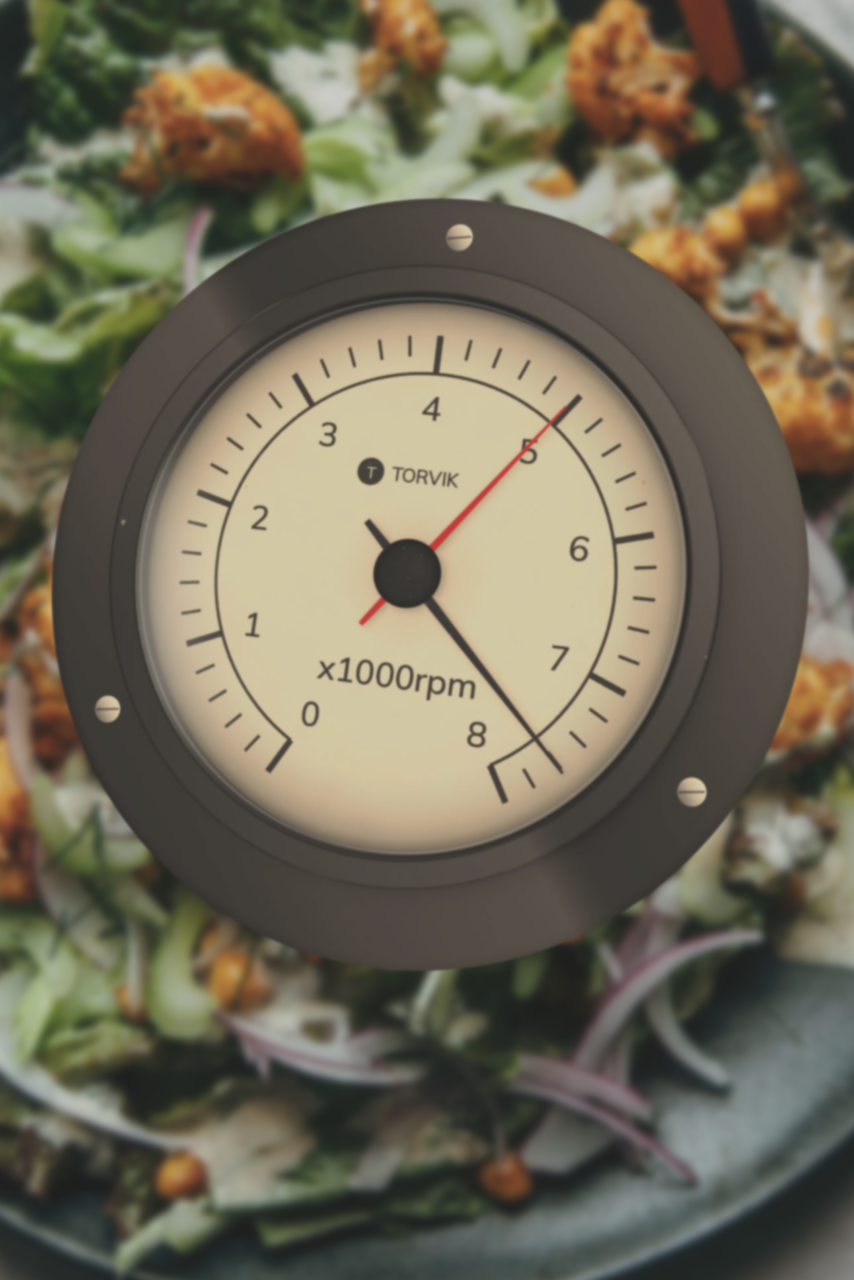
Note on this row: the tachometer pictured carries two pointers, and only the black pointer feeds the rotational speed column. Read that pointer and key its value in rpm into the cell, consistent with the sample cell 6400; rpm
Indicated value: 7600; rpm
